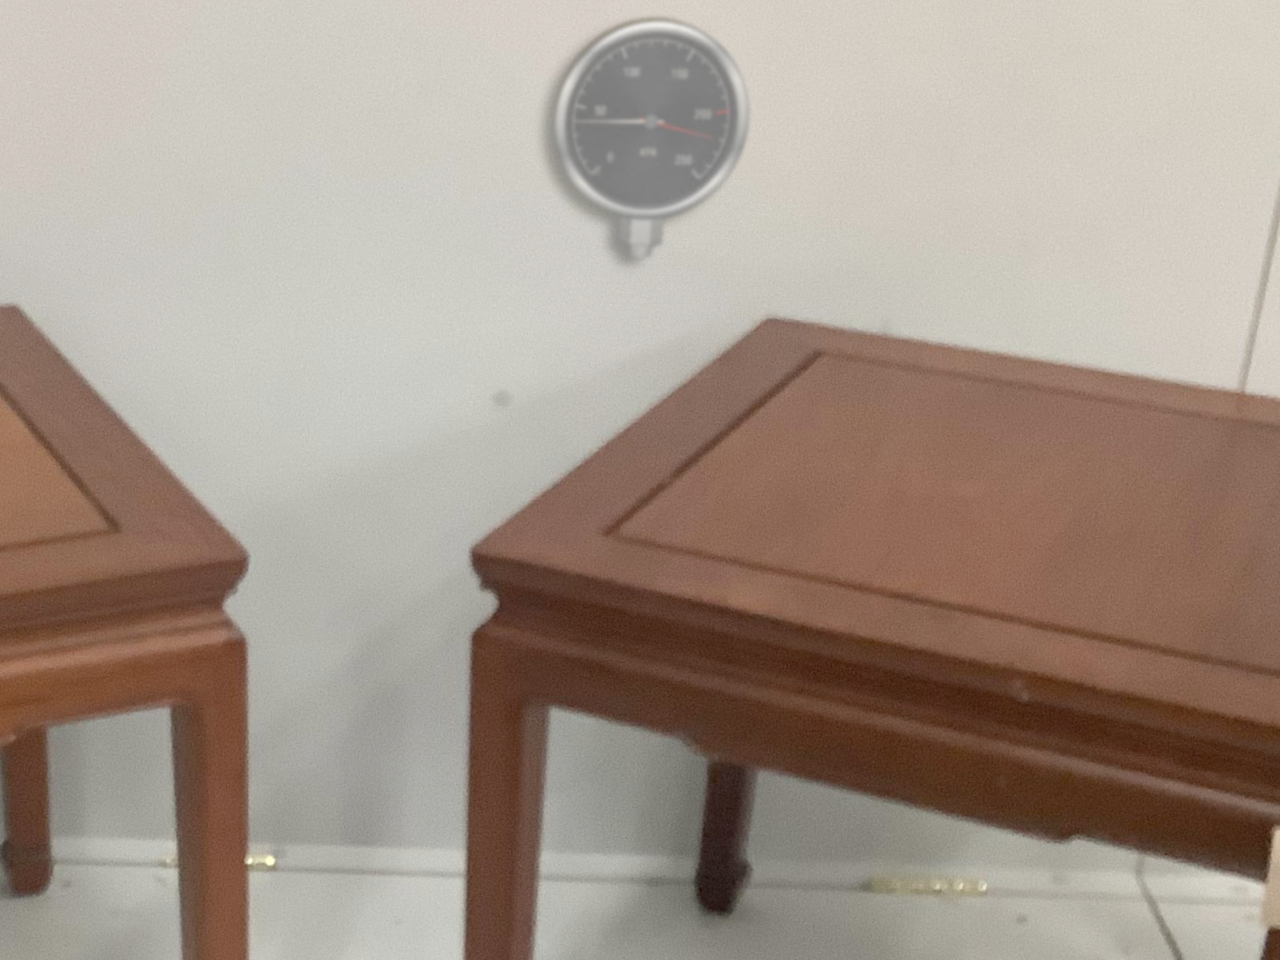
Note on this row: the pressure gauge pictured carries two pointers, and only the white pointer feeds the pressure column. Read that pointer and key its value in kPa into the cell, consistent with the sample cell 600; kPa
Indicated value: 40; kPa
